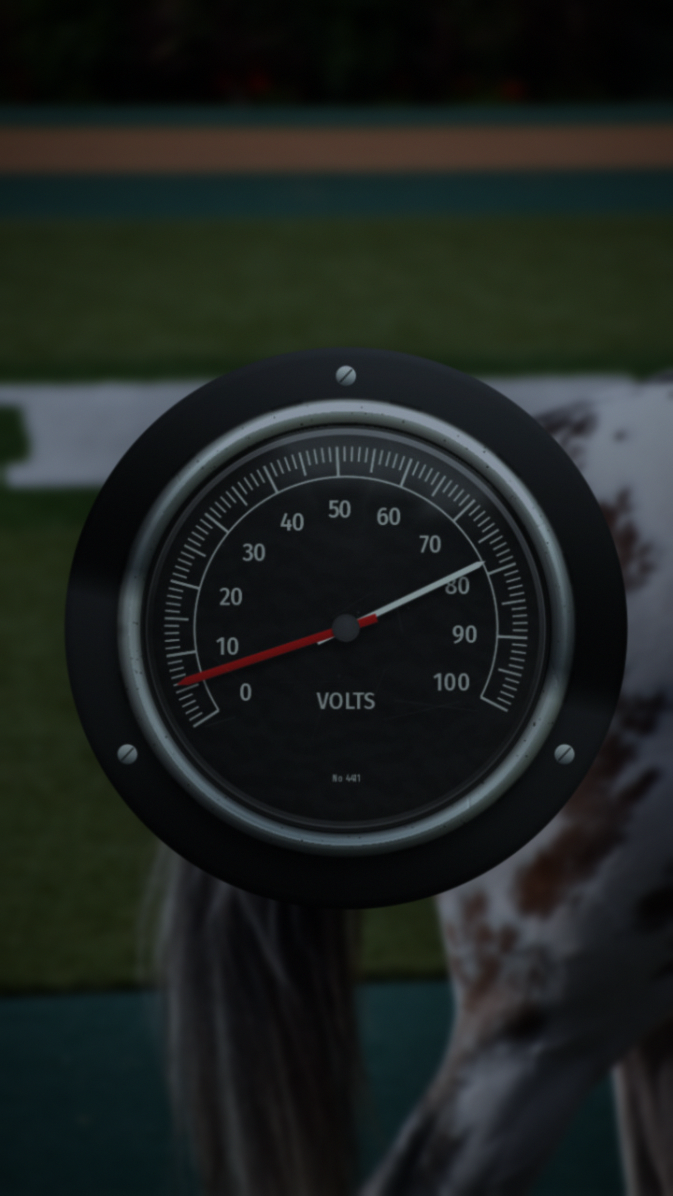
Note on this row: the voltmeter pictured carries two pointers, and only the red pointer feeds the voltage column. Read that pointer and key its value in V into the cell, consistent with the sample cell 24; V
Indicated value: 6; V
